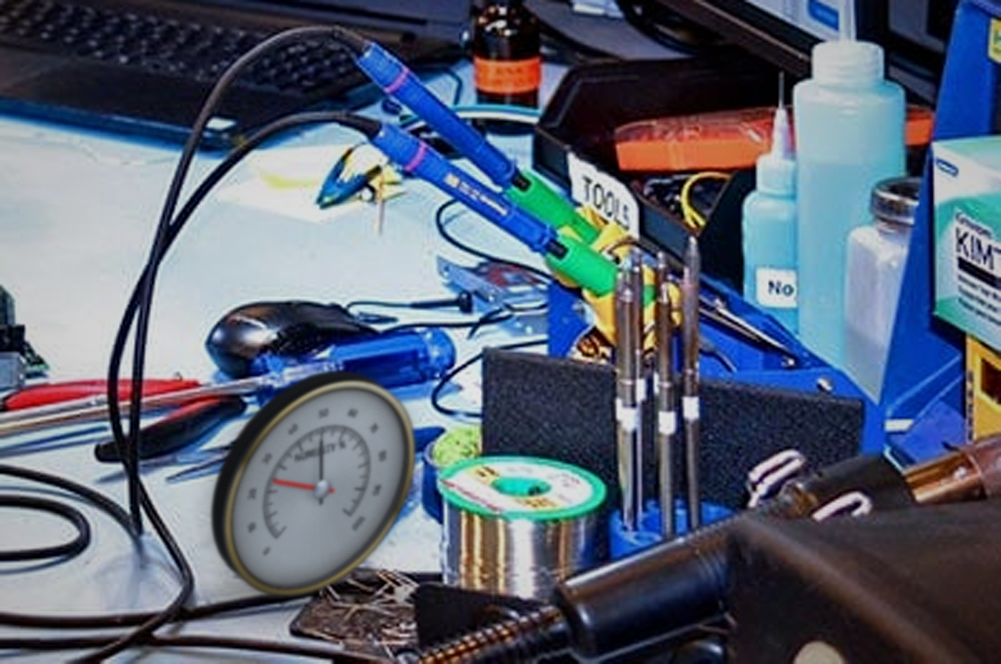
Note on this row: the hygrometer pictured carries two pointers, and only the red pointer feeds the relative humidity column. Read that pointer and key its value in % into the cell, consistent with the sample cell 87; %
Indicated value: 25; %
